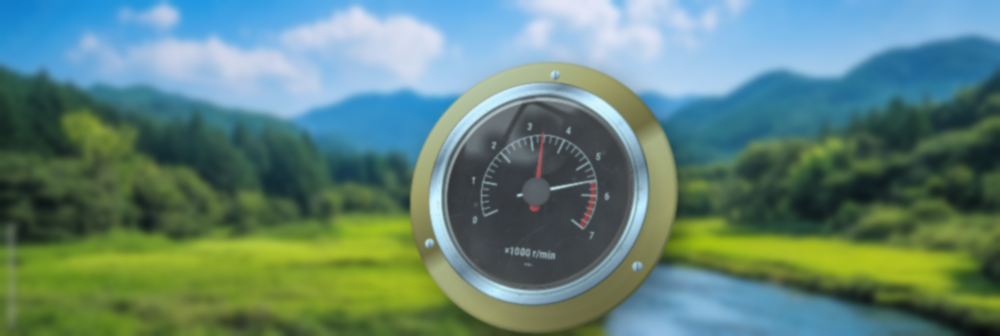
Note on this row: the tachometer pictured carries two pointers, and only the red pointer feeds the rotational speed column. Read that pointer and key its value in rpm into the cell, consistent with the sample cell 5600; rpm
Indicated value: 3400; rpm
